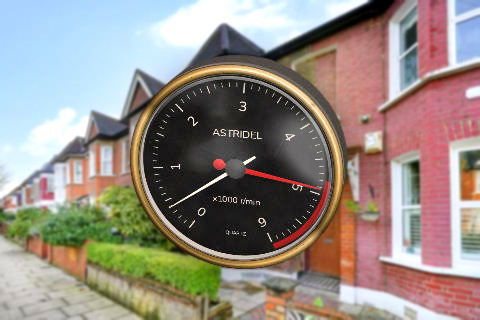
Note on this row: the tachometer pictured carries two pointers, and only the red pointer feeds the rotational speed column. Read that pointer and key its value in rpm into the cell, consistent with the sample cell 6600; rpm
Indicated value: 4900; rpm
